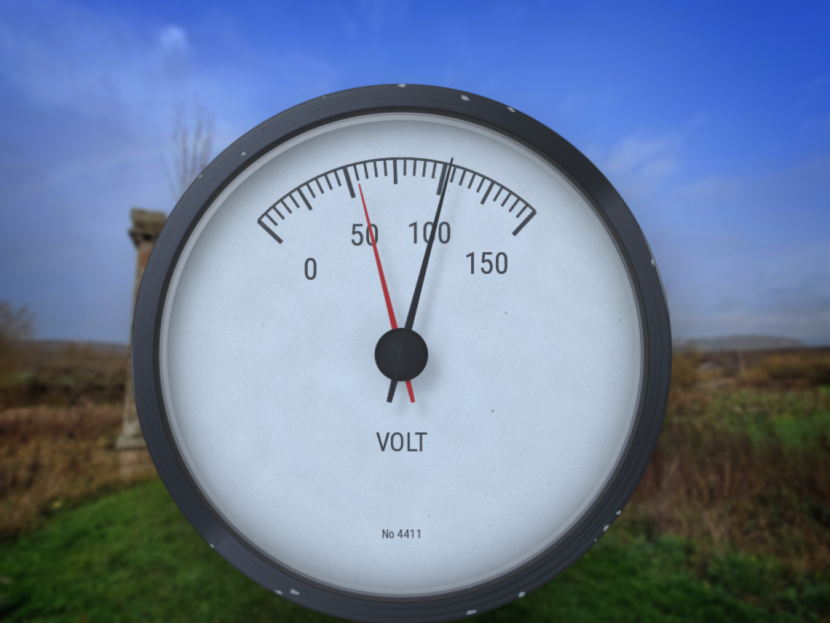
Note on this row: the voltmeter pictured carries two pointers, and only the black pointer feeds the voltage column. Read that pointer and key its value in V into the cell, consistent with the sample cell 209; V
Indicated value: 102.5; V
